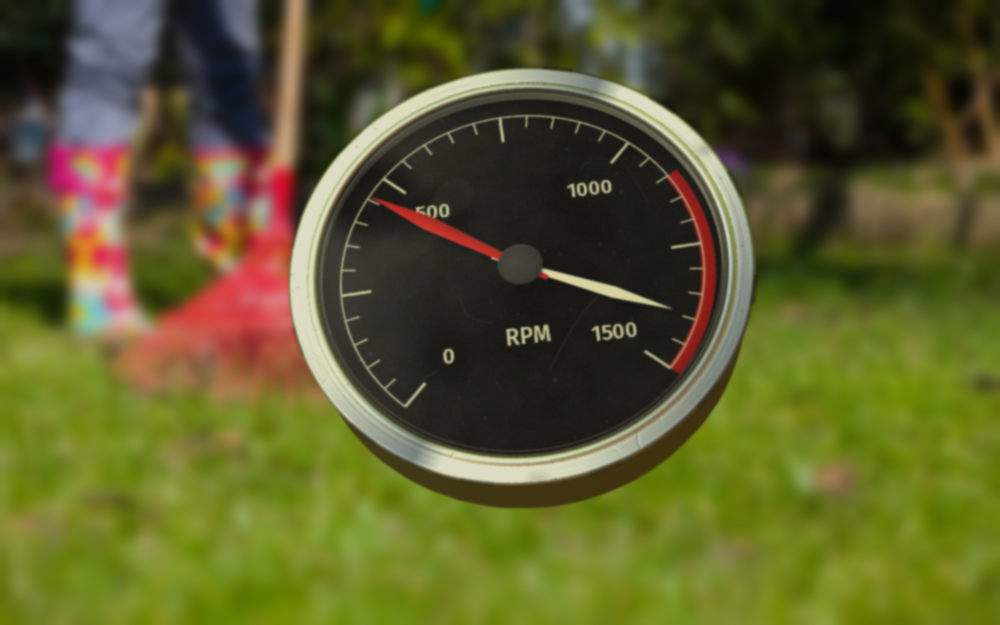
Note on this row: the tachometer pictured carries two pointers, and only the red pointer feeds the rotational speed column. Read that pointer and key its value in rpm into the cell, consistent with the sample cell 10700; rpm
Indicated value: 450; rpm
